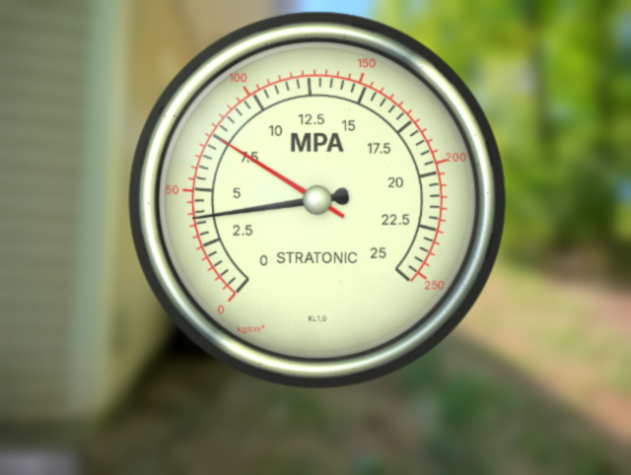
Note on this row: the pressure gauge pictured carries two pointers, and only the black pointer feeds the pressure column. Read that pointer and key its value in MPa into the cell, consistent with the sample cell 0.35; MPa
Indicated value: 3.75; MPa
